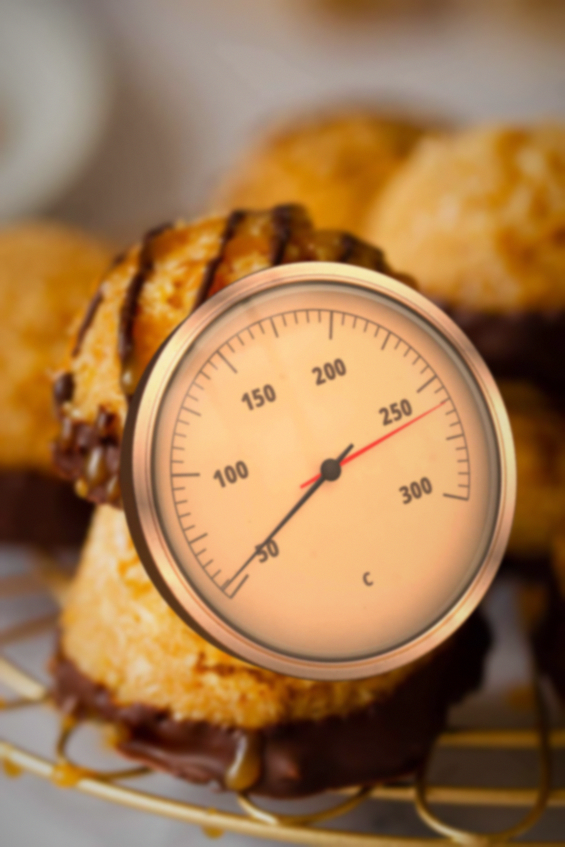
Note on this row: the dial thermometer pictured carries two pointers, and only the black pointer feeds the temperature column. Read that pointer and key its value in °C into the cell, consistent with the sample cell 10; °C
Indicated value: 55; °C
